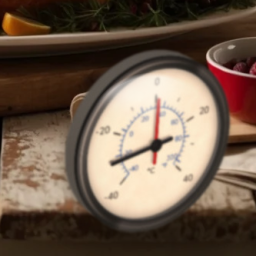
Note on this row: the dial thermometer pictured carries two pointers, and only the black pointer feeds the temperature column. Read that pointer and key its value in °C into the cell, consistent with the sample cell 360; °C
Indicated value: -30; °C
